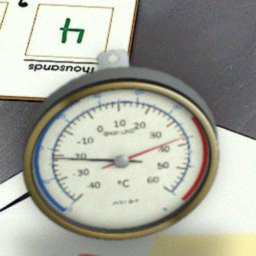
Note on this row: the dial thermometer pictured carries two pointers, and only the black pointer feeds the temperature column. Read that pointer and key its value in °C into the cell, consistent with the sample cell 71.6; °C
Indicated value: -20; °C
